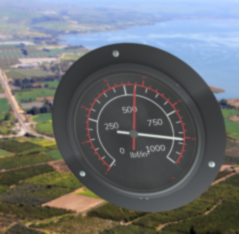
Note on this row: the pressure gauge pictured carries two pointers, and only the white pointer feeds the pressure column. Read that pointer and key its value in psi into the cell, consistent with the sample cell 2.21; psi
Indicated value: 875; psi
